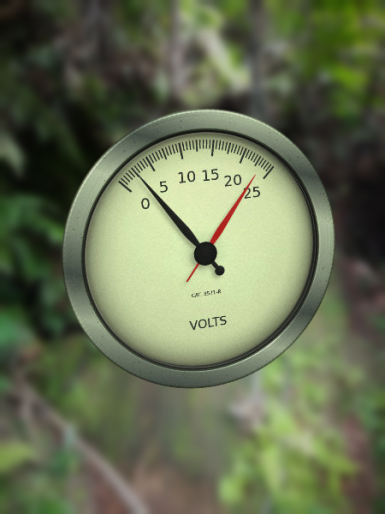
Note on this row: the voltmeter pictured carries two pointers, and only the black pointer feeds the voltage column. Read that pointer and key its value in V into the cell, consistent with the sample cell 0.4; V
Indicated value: 2.5; V
